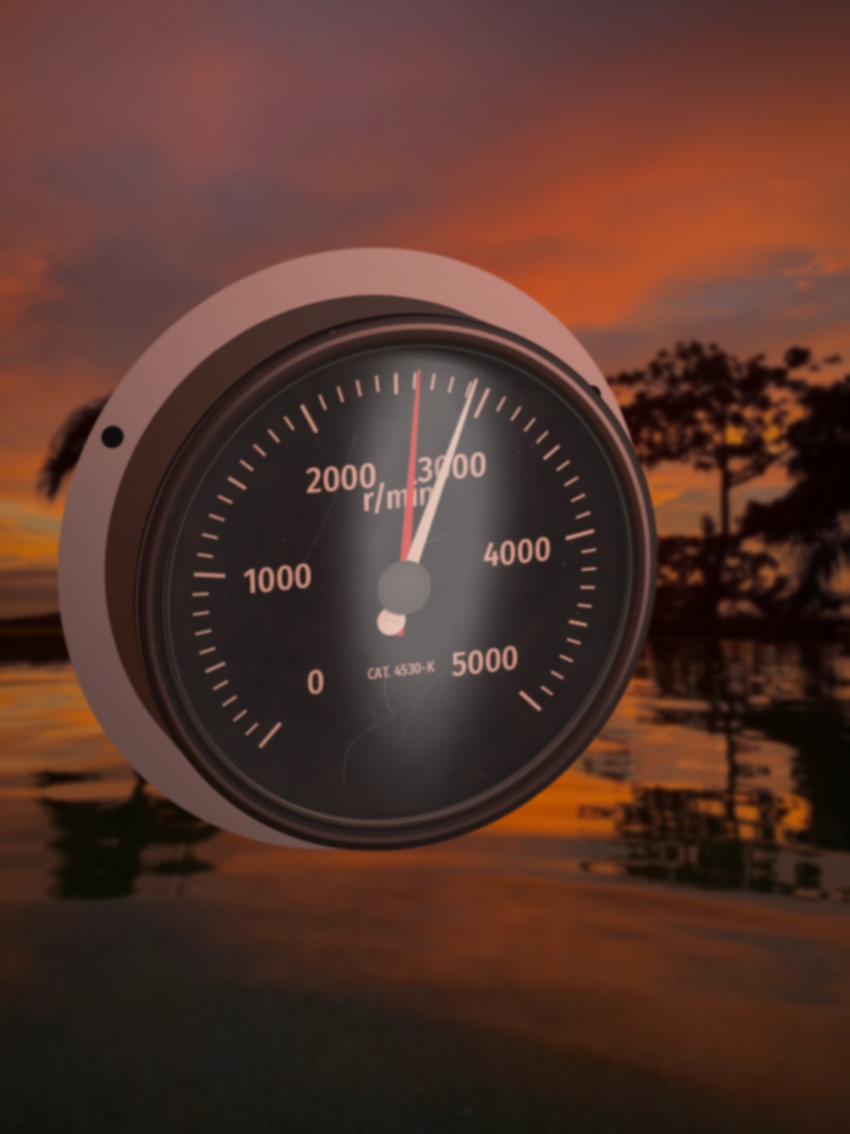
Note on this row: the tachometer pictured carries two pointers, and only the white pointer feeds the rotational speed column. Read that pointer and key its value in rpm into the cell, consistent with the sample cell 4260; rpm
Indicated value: 2900; rpm
